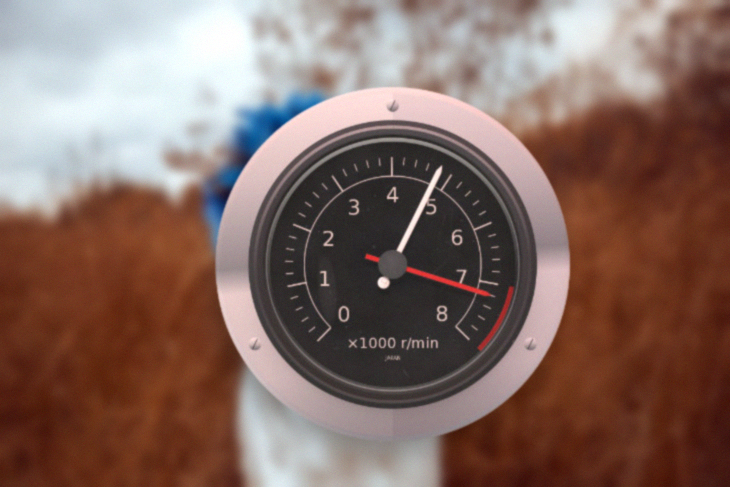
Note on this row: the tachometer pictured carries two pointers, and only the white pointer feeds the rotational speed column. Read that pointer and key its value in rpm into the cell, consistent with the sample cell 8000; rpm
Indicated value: 4800; rpm
